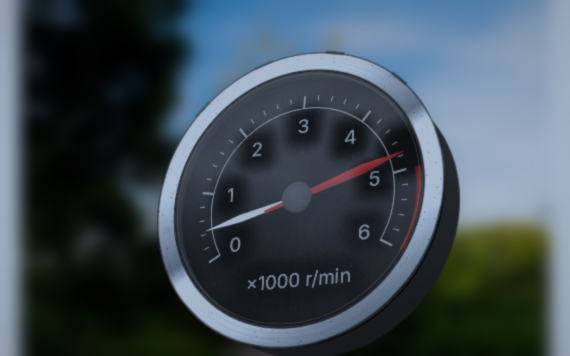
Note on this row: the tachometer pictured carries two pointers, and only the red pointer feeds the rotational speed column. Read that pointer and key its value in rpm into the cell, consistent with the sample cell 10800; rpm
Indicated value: 4800; rpm
